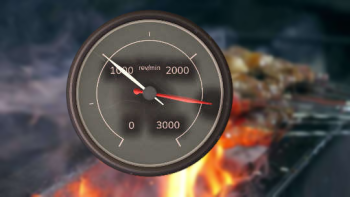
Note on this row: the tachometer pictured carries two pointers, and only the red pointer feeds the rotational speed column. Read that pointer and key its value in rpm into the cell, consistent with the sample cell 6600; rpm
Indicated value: 2500; rpm
